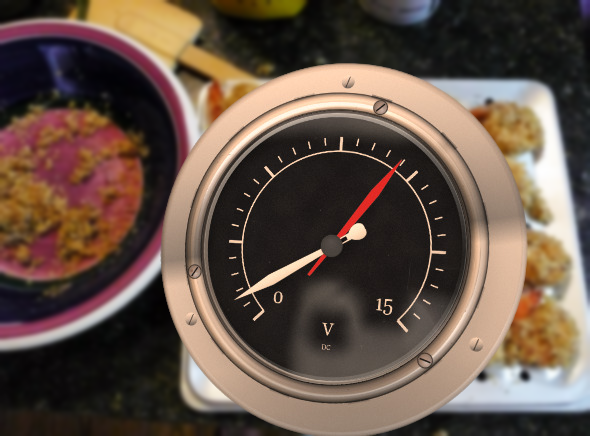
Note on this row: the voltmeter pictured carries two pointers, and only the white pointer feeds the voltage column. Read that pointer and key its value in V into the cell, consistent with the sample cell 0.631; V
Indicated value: 0.75; V
